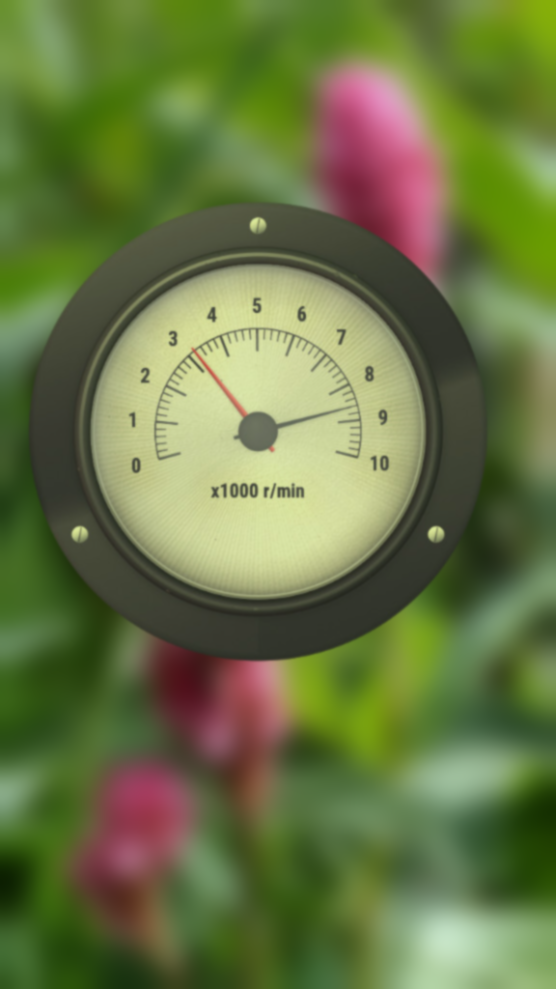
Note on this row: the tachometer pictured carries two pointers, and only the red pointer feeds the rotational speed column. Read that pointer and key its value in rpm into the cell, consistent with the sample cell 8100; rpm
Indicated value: 3200; rpm
